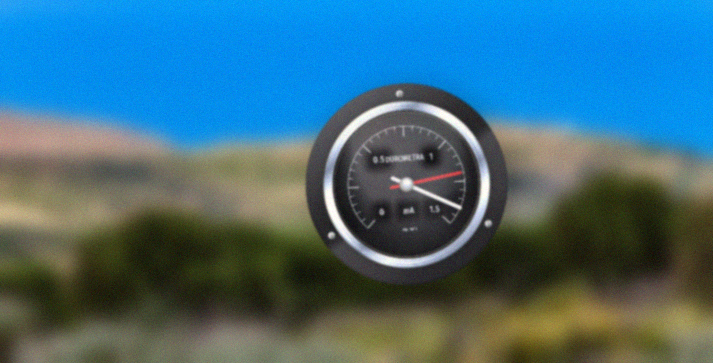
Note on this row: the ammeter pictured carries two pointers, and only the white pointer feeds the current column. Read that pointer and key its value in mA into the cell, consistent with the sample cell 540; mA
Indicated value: 1.4; mA
